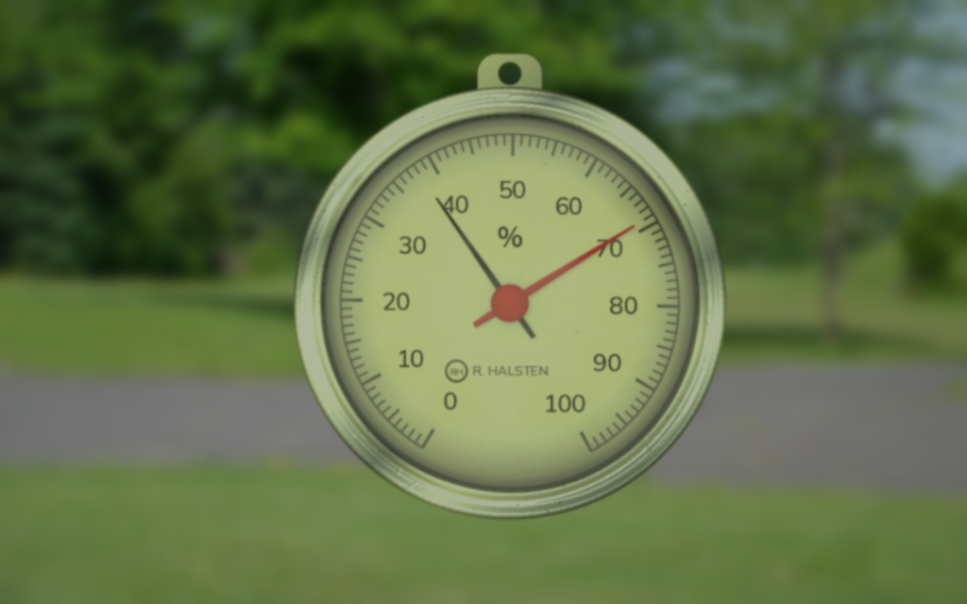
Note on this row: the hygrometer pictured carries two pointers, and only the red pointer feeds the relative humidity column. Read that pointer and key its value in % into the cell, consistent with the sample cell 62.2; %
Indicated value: 69; %
